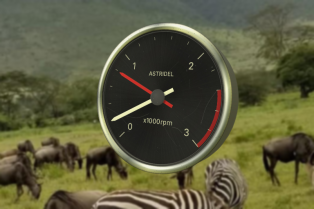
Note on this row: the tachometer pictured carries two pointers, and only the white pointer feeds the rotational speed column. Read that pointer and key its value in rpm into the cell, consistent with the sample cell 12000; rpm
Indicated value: 200; rpm
